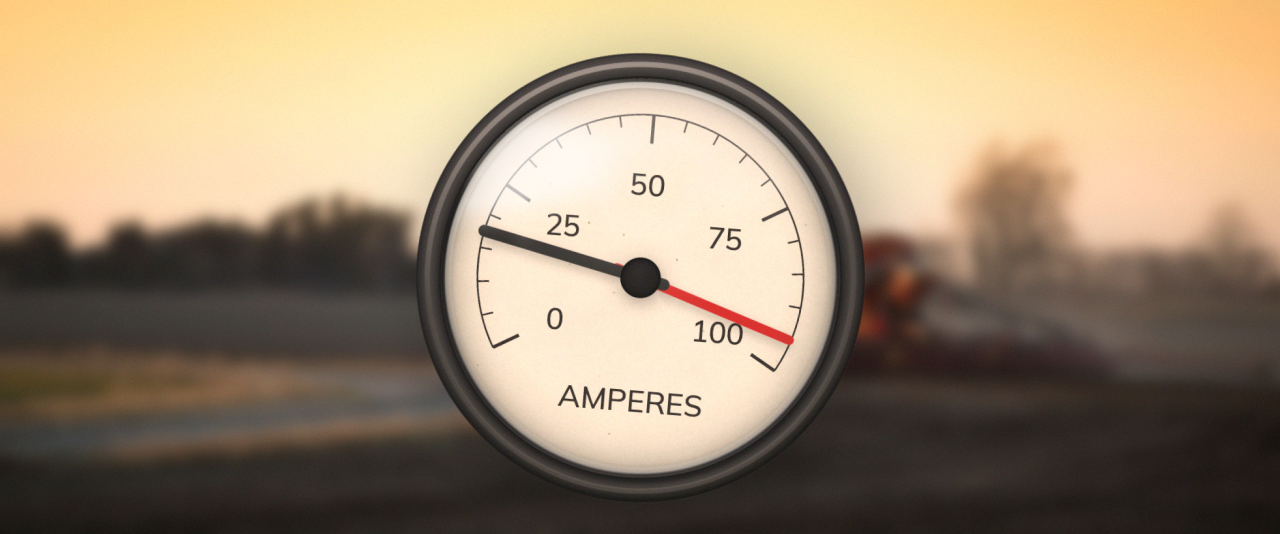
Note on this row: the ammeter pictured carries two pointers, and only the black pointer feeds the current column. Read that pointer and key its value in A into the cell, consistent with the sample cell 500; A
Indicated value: 17.5; A
